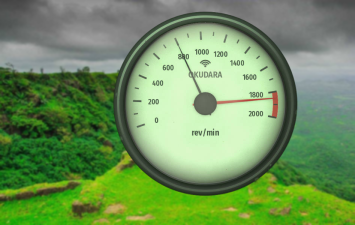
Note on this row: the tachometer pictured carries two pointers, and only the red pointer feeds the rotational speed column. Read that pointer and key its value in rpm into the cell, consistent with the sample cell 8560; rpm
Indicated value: 1850; rpm
